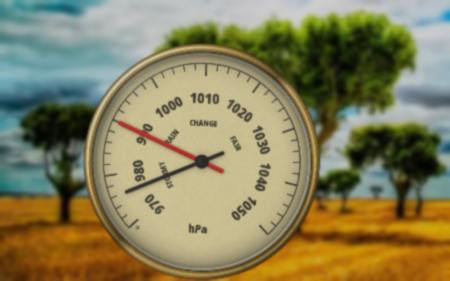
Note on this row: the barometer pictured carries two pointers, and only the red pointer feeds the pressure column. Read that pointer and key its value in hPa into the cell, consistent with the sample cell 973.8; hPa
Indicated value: 990; hPa
